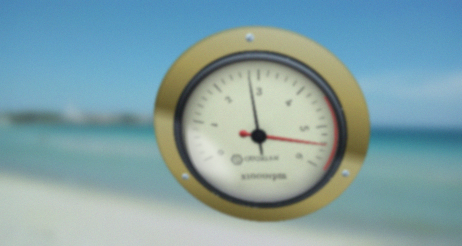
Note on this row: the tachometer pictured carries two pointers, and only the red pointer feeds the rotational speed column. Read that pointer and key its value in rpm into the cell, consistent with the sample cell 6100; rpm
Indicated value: 5400; rpm
